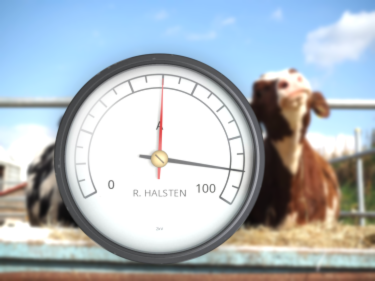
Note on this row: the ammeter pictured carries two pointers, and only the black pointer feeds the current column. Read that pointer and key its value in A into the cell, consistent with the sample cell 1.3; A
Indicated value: 90; A
